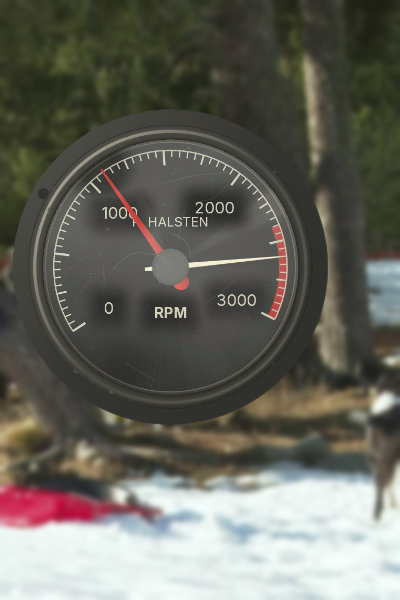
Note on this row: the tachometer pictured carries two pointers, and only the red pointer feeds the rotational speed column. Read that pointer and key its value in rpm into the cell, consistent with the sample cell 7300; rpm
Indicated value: 1100; rpm
